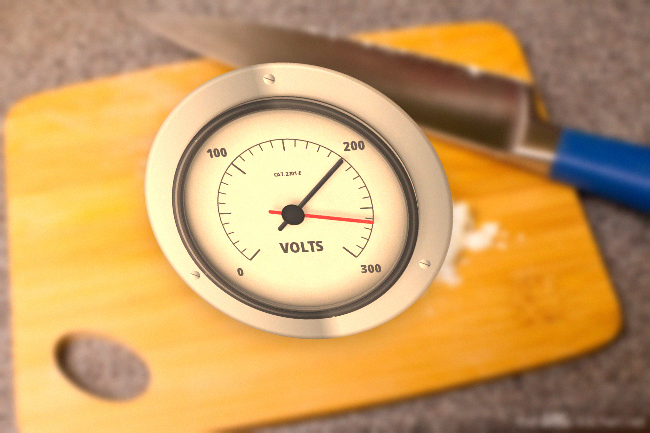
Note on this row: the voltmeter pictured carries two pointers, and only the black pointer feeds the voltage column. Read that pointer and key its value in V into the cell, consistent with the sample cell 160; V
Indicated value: 200; V
